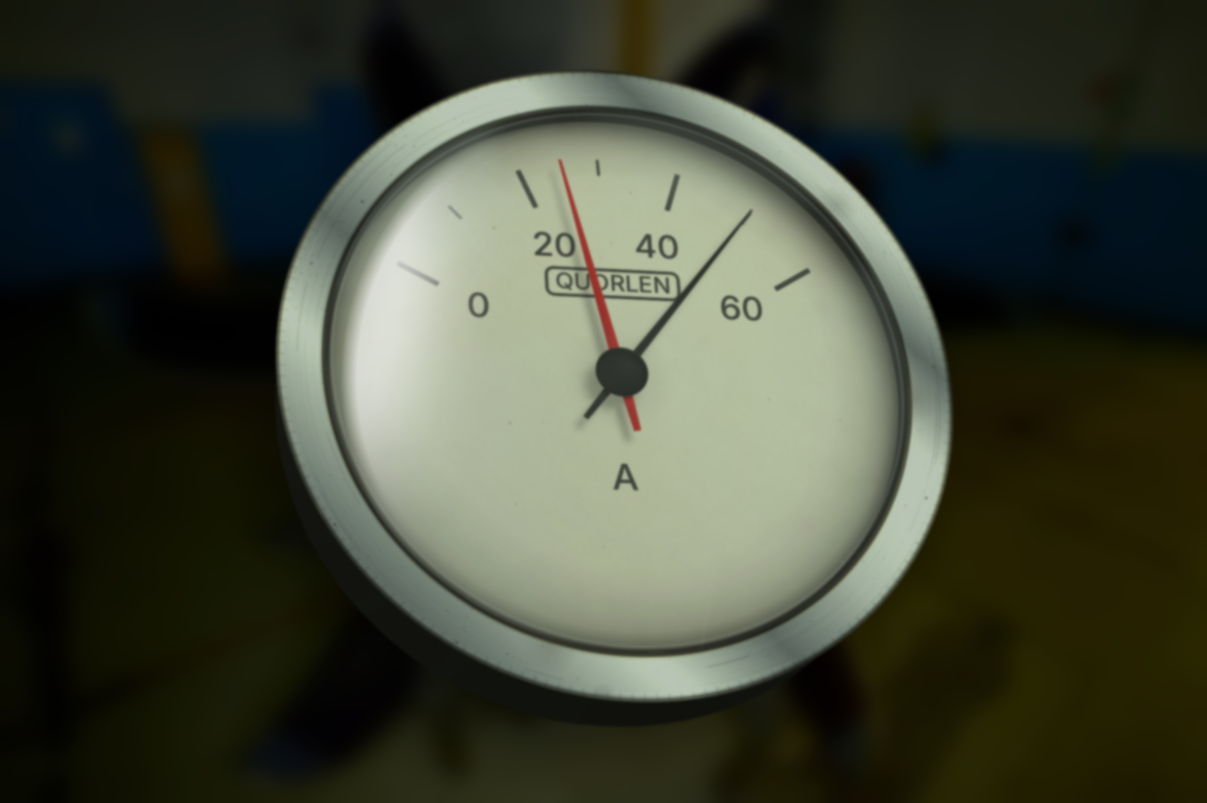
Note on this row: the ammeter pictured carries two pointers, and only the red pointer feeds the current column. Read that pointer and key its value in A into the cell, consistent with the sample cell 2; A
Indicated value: 25; A
